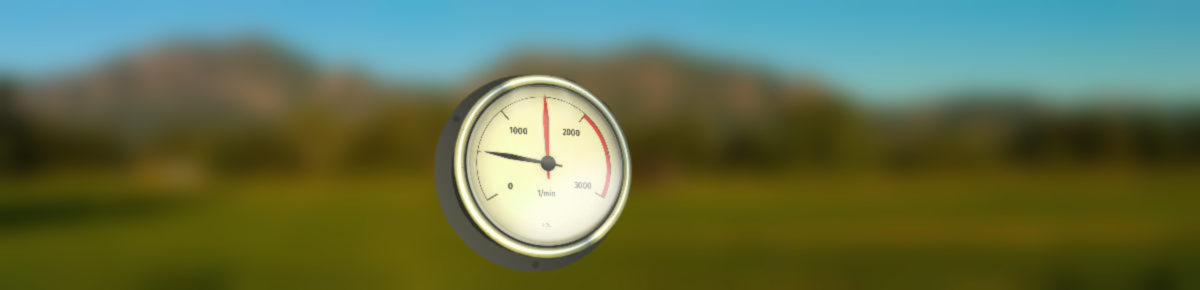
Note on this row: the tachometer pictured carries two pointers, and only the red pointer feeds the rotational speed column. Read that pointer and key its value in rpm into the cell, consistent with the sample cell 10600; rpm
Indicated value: 1500; rpm
